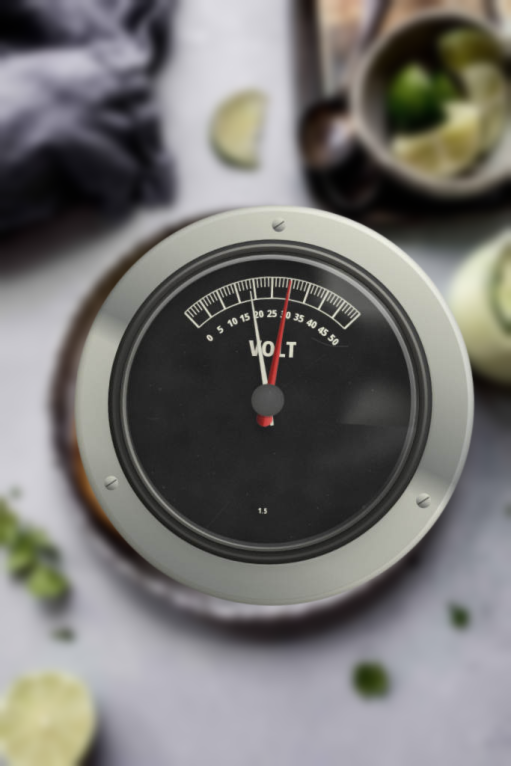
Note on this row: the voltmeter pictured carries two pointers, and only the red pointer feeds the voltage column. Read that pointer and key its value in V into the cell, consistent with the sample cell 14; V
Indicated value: 30; V
